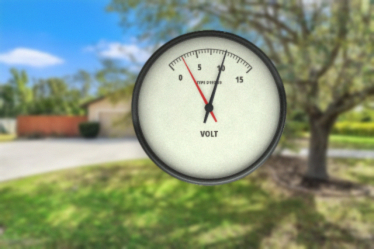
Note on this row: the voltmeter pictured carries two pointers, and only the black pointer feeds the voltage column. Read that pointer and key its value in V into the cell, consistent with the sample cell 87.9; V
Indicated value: 10; V
